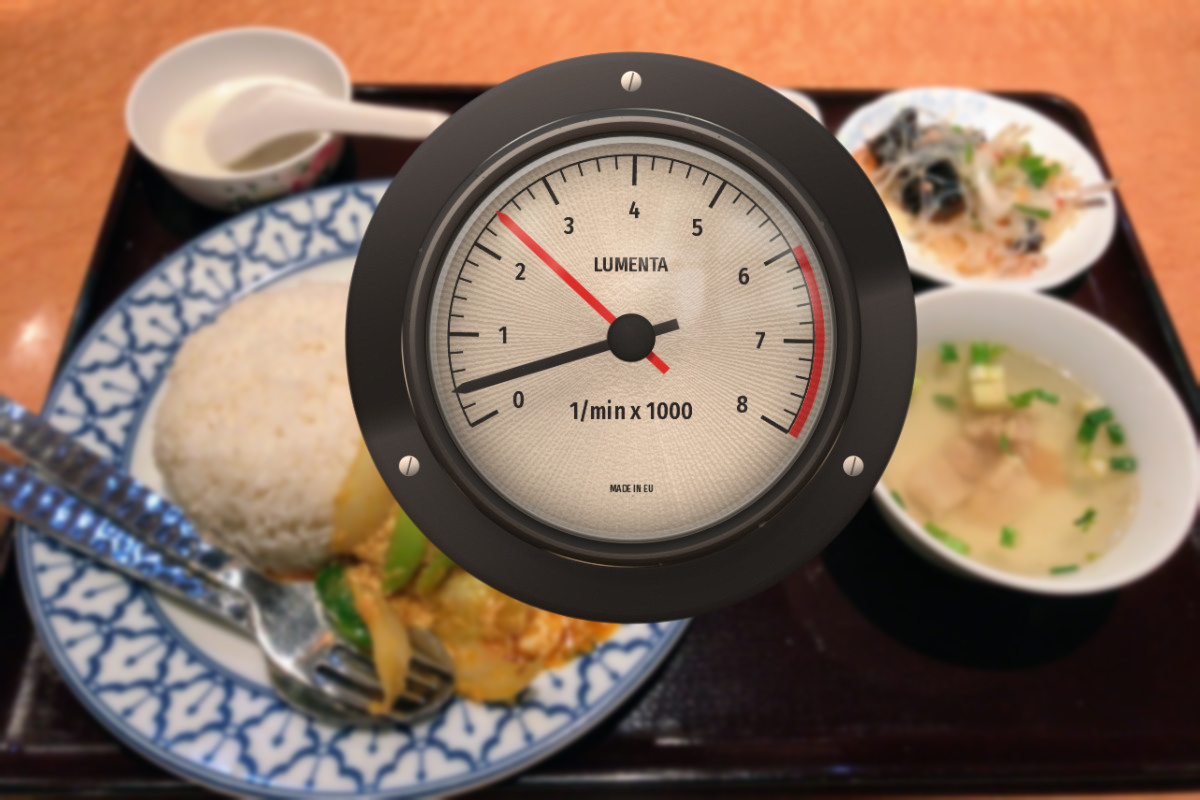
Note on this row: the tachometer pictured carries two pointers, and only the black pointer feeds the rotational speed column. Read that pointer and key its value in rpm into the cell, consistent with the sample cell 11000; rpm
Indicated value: 400; rpm
